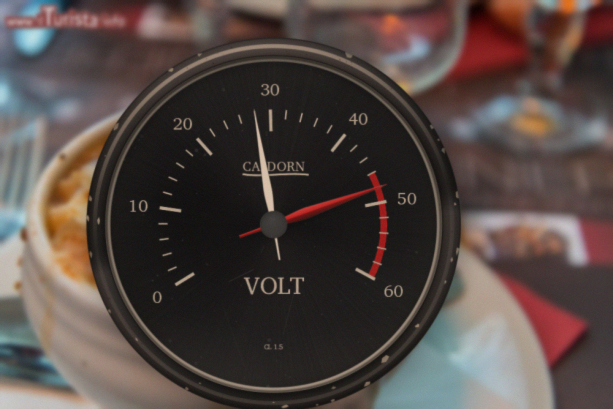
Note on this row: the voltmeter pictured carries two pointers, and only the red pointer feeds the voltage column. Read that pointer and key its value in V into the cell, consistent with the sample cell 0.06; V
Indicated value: 48; V
